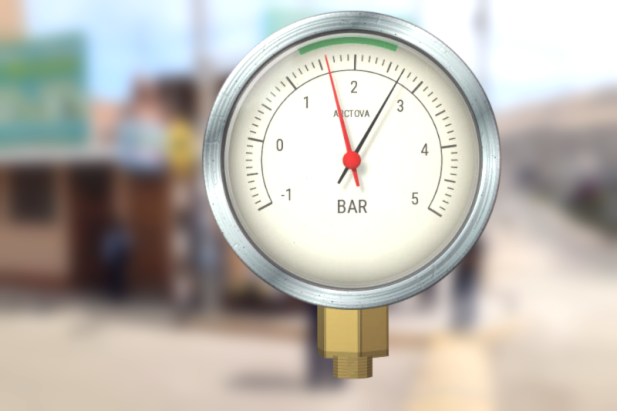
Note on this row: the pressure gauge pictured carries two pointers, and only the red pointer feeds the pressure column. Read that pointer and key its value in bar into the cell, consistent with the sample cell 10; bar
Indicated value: 1.6; bar
